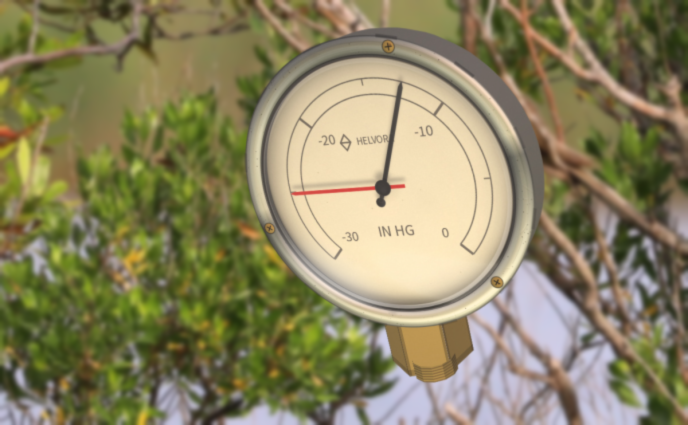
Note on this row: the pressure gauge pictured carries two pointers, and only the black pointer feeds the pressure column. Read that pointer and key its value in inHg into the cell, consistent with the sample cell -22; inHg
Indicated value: -12.5; inHg
